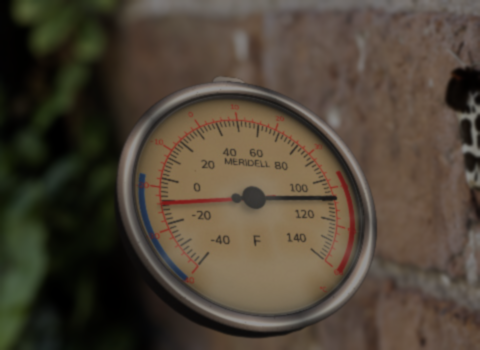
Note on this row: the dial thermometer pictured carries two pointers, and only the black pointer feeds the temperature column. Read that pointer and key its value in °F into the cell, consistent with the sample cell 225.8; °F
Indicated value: 110; °F
